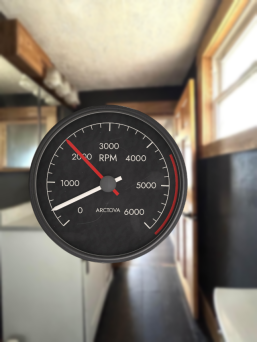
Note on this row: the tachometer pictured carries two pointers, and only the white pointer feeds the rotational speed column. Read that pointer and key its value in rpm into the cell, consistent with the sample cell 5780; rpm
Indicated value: 400; rpm
